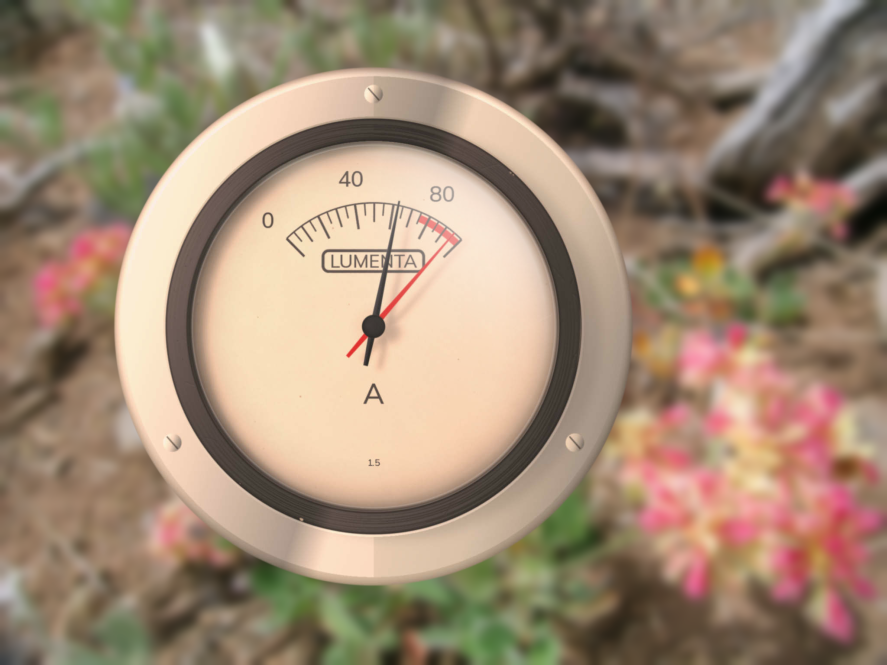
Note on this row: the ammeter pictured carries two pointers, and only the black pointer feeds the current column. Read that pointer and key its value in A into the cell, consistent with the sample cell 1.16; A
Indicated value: 62.5; A
